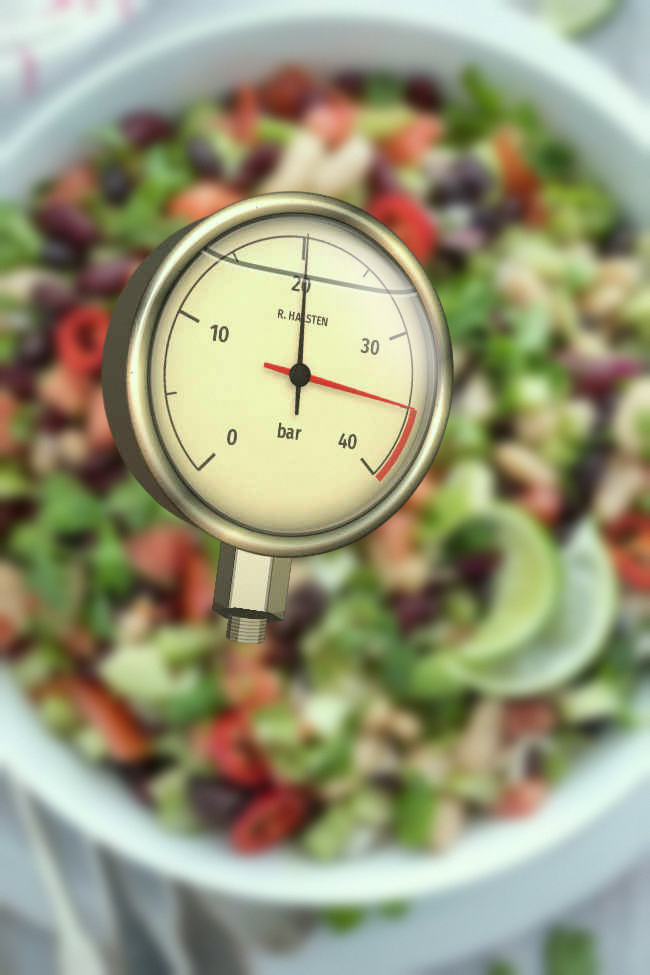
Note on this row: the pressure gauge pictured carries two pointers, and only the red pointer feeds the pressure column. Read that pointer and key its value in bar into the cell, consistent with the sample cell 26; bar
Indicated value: 35; bar
